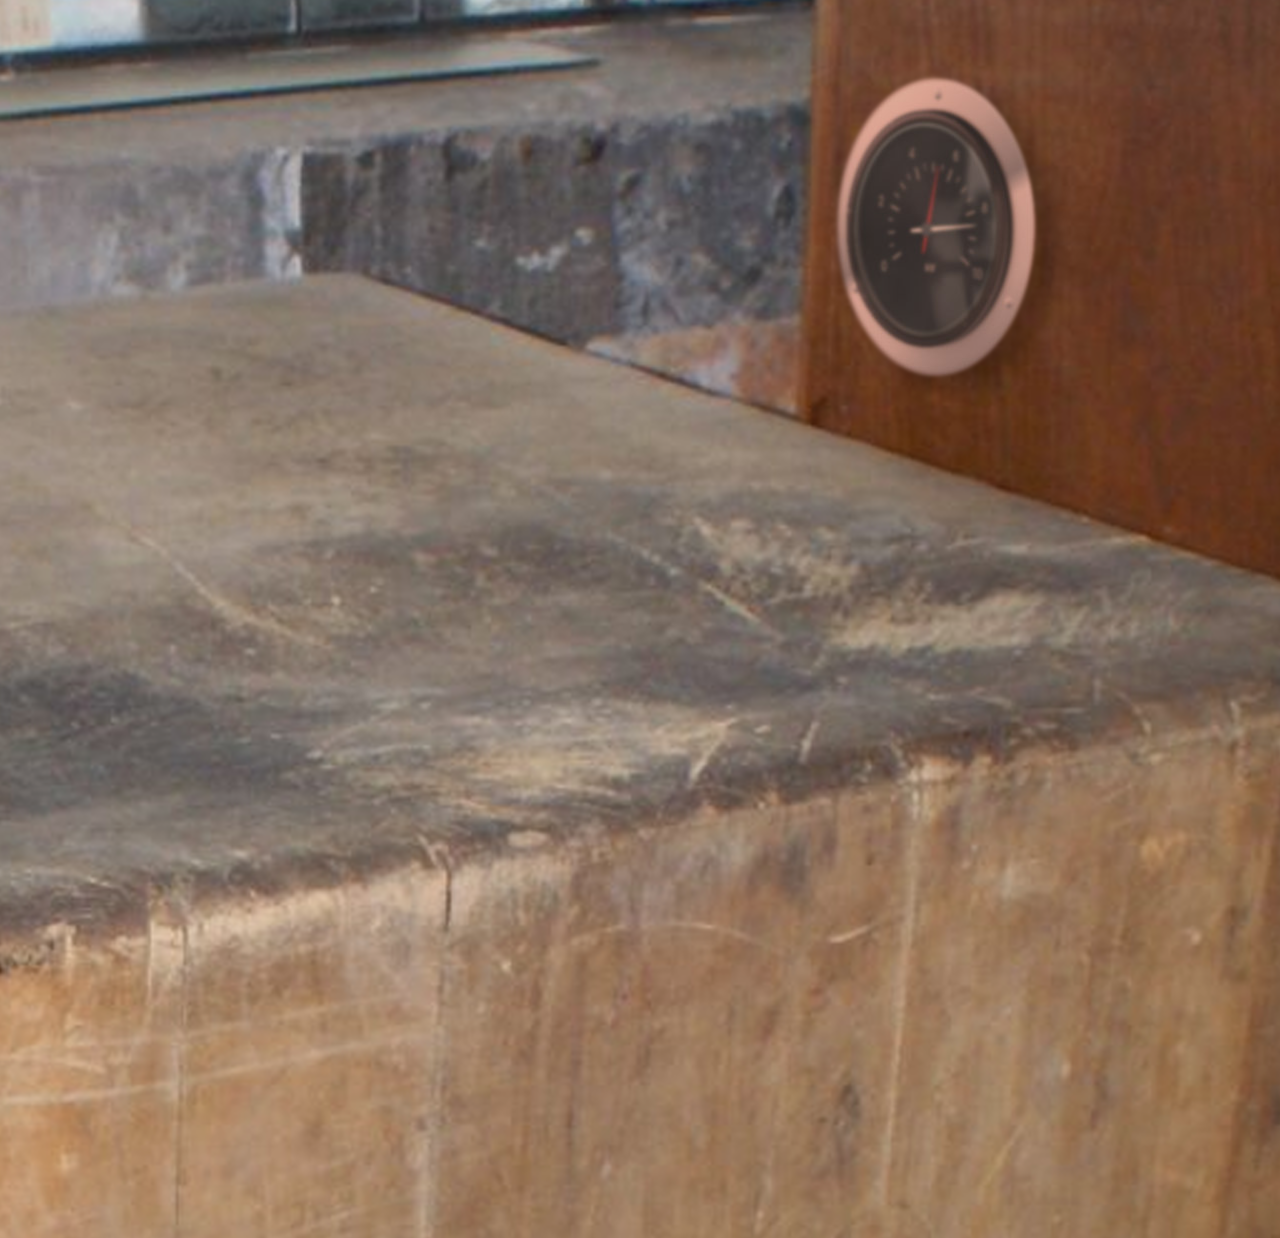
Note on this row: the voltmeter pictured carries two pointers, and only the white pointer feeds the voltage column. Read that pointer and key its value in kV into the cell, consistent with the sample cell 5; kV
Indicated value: 8.5; kV
